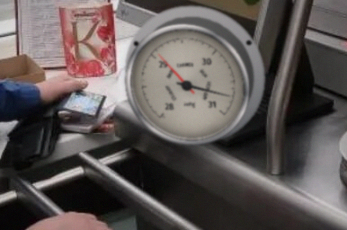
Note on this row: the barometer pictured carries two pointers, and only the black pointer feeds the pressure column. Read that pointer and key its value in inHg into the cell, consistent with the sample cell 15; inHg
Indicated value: 30.7; inHg
